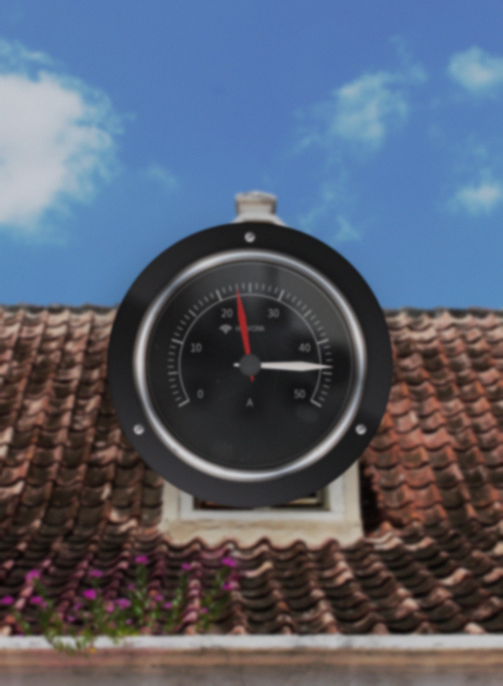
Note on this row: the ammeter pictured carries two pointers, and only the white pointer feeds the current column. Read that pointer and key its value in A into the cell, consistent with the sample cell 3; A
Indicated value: 44; A
